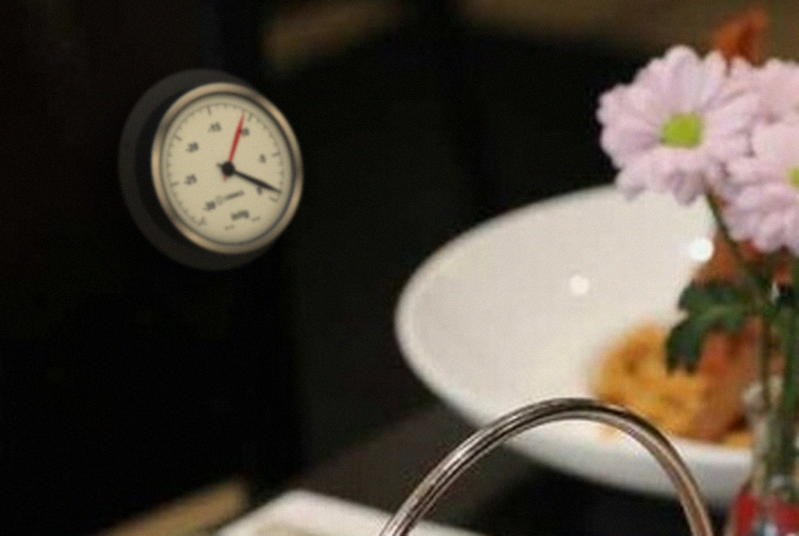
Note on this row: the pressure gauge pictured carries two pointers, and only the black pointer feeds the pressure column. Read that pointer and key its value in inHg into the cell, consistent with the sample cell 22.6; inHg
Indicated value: -1; inHg
